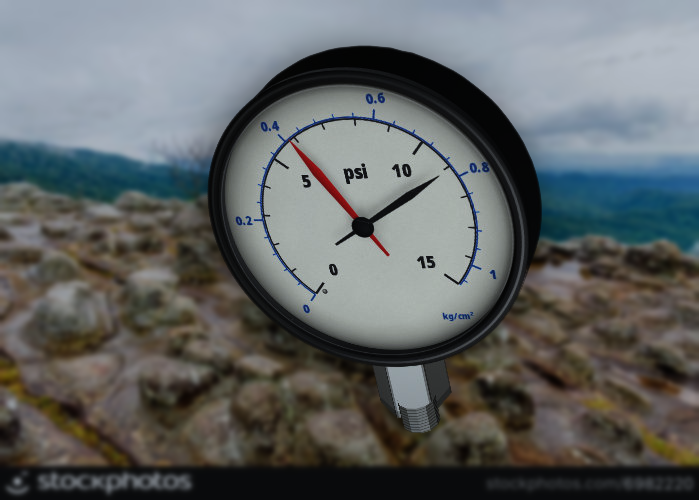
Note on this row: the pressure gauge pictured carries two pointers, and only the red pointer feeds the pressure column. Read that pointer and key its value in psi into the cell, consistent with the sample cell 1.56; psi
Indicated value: 6; psi
